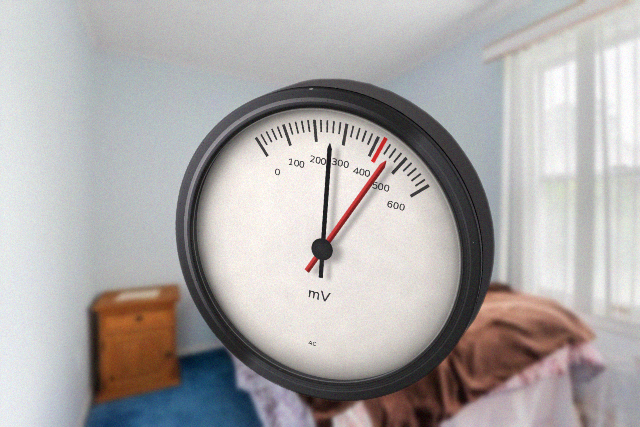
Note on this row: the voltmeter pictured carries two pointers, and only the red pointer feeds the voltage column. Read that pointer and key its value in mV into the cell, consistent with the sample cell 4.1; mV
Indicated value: 460; mV
